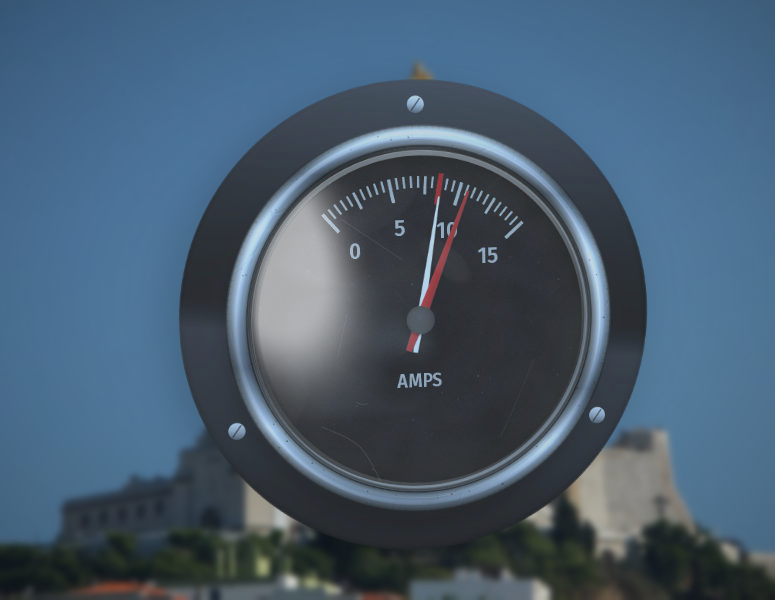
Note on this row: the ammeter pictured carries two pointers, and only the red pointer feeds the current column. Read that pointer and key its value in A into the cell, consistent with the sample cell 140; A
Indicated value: 10.5; A
